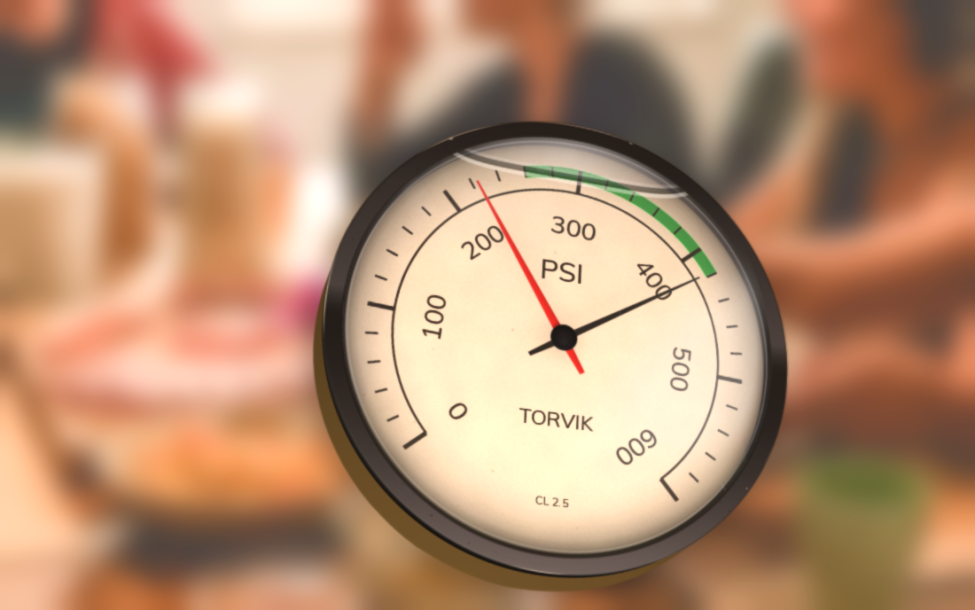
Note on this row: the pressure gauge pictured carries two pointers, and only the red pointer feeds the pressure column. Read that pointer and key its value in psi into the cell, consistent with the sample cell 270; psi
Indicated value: 220; psi
